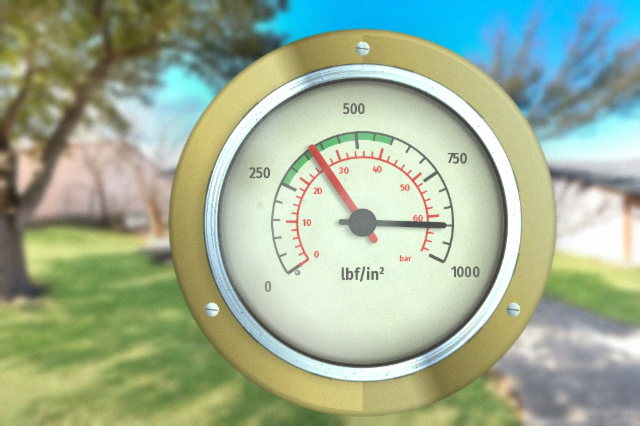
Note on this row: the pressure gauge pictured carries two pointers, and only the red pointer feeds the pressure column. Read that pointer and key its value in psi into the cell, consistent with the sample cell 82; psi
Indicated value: 375; psi
